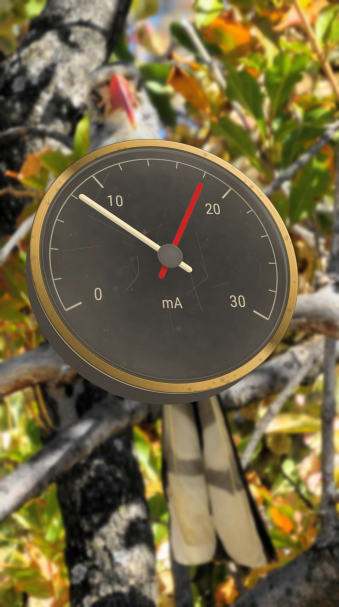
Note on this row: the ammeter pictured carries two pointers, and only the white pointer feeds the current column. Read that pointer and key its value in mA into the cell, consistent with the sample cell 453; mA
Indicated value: 8; mA
